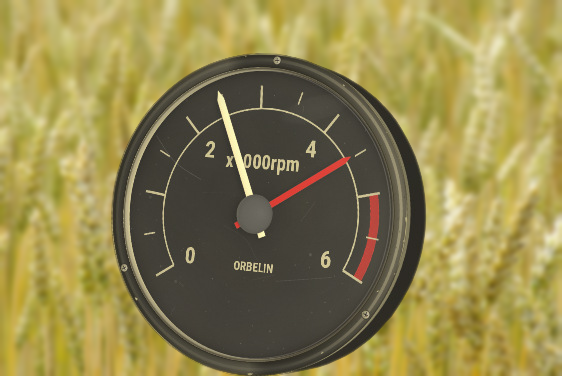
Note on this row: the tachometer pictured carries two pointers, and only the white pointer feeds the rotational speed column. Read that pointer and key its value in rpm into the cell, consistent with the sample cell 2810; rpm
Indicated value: 2500; rpm
